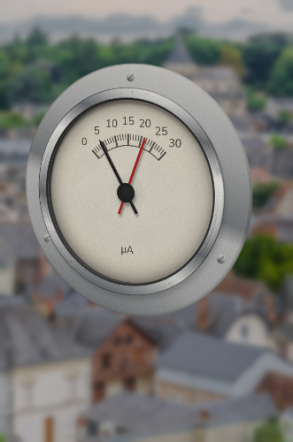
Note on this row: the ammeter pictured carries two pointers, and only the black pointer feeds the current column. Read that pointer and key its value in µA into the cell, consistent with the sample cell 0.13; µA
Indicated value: 5; µA
